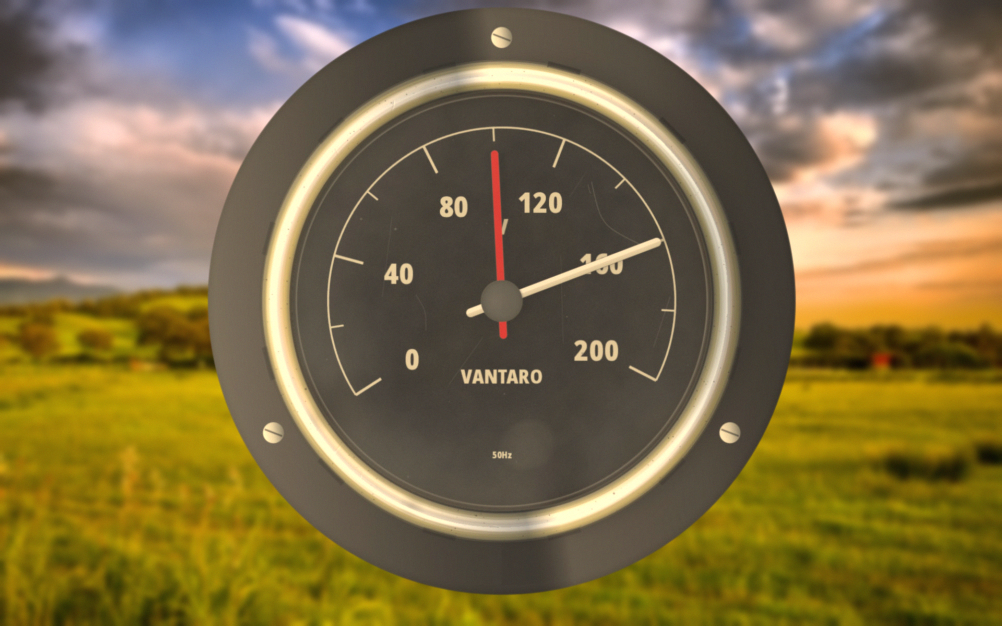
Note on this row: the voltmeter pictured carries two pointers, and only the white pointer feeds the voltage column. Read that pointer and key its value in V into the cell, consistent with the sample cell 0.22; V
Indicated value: 160; V
